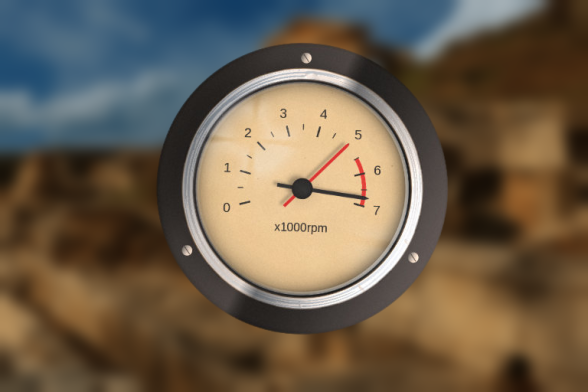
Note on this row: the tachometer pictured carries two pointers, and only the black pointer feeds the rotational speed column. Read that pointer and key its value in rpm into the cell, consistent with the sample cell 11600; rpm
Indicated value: 6750; rpm
